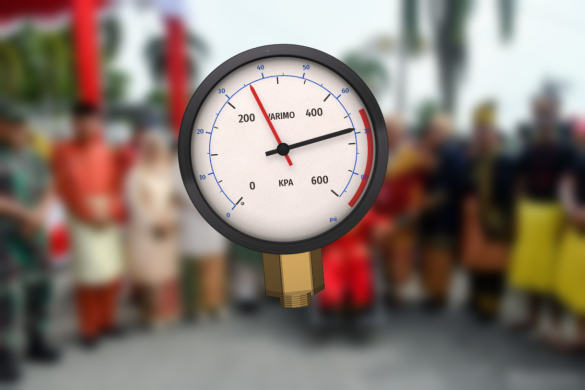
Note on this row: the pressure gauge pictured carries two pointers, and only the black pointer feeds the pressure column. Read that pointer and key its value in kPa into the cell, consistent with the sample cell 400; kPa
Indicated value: 475; kPa
